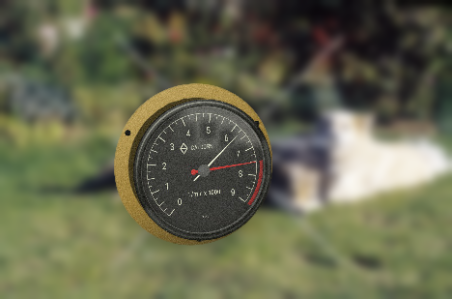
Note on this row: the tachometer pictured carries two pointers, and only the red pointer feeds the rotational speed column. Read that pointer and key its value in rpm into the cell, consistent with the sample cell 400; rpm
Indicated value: 7500; rpm
